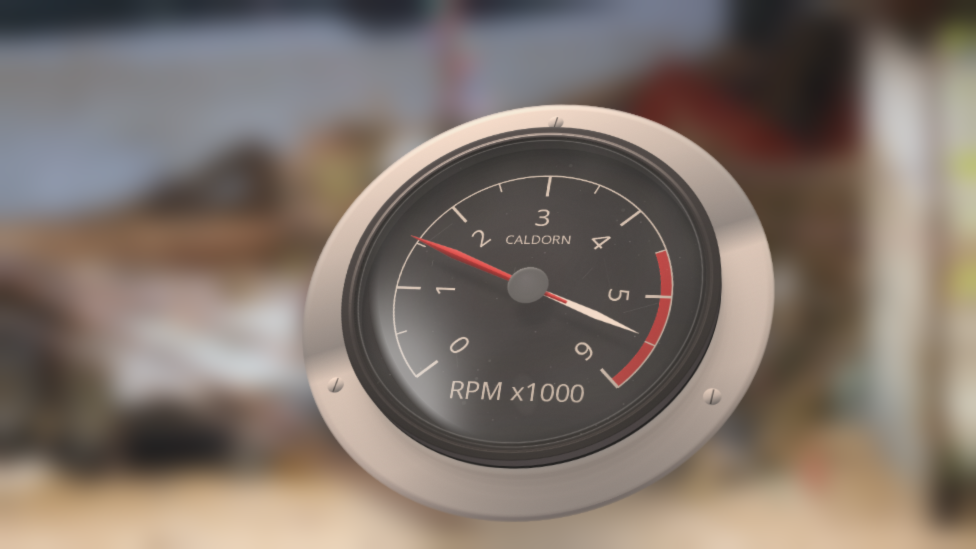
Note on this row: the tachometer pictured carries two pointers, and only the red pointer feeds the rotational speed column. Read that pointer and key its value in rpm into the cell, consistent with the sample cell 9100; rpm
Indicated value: 1500; rpm
